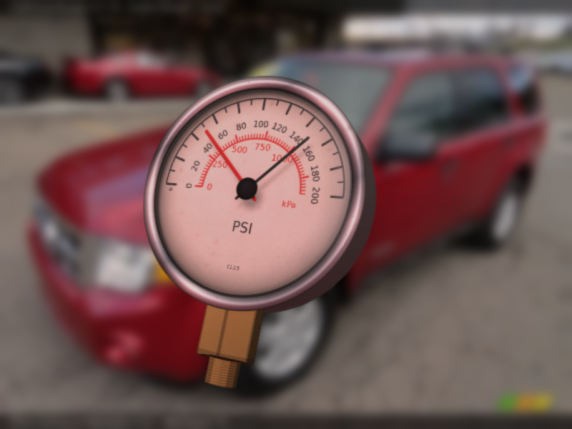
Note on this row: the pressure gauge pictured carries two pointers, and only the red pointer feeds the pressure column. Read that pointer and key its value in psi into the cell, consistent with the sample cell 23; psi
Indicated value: 50; psi
